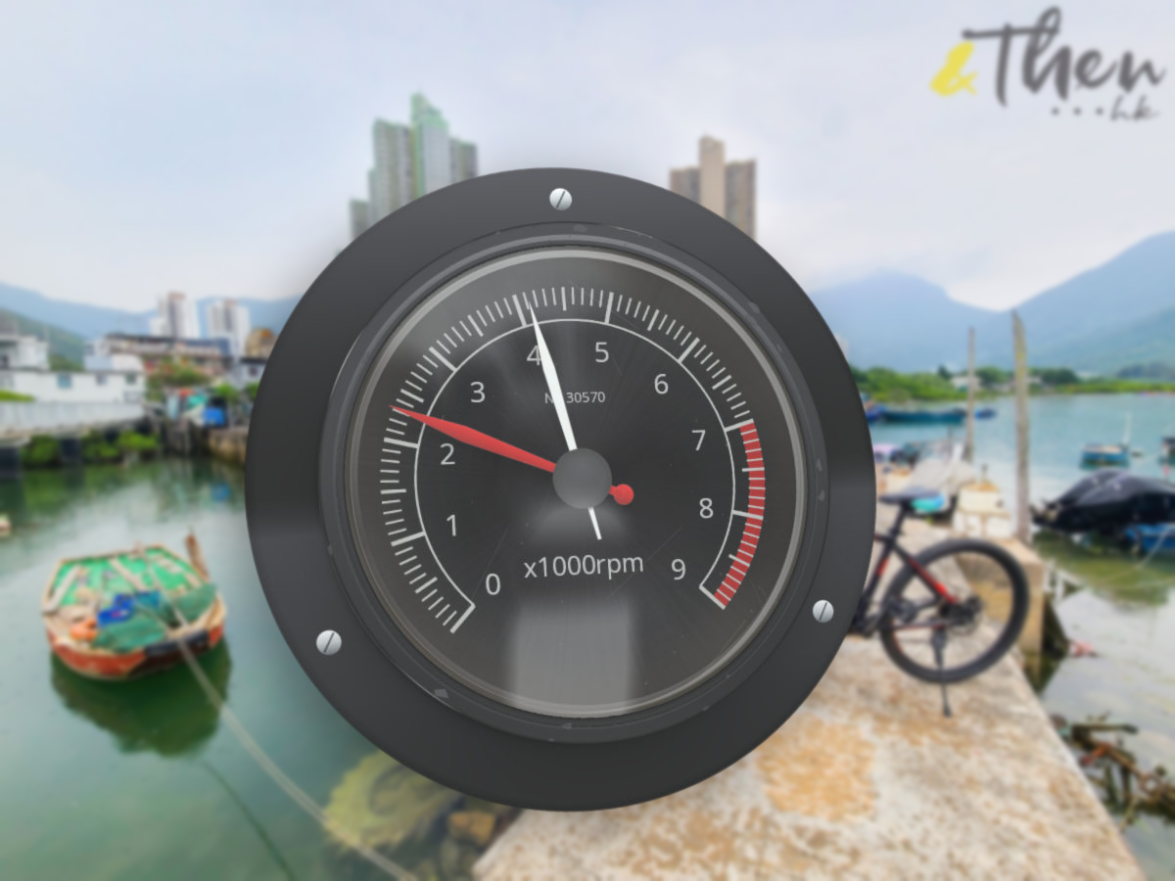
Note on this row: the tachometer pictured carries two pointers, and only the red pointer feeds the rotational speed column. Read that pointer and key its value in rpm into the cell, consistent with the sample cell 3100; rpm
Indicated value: 2300; rpm
